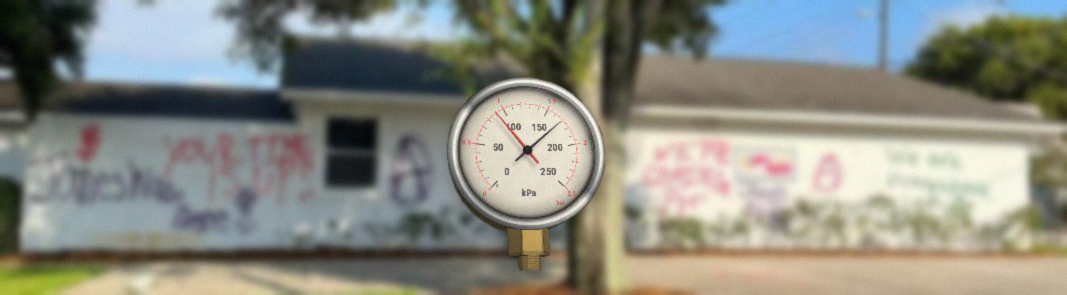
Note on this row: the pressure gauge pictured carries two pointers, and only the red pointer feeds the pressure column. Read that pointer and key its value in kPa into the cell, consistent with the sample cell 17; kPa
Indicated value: 90; kPa
